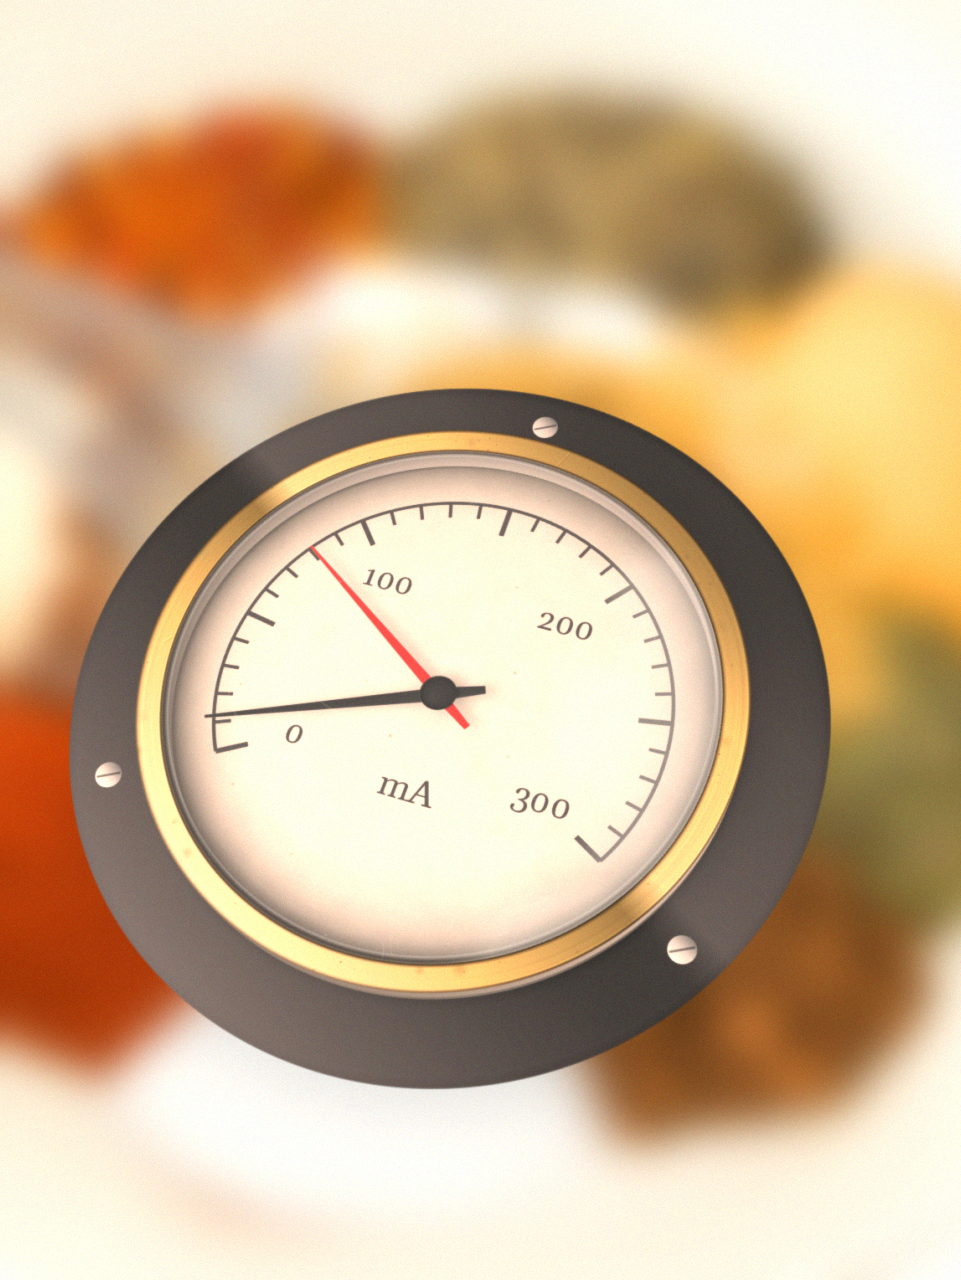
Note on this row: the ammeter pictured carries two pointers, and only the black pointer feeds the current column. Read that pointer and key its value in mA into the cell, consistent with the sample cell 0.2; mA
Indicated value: 10; mA
